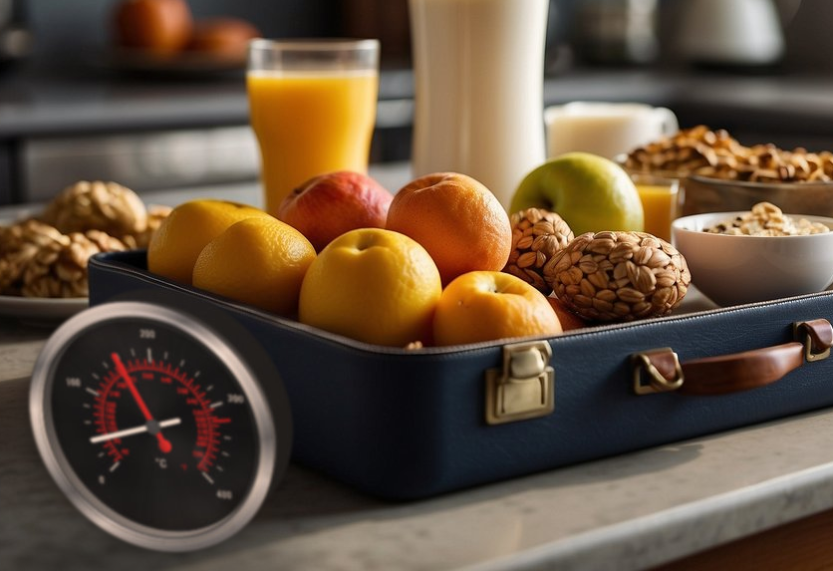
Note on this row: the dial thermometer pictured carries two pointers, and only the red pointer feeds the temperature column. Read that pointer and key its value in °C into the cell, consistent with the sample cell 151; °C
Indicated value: 160; °C
